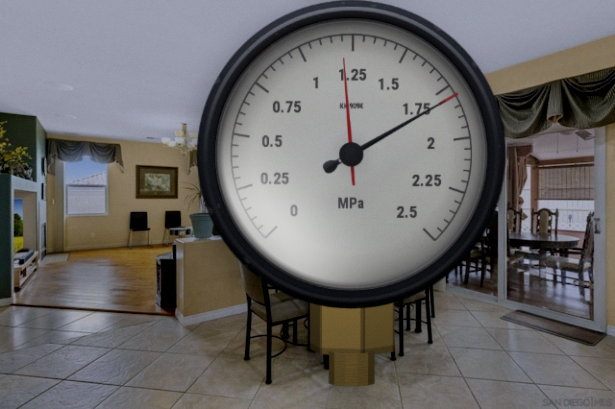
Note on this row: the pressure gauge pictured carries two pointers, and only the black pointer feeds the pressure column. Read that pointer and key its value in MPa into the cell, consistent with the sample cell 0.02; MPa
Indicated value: 1.8; MPa
